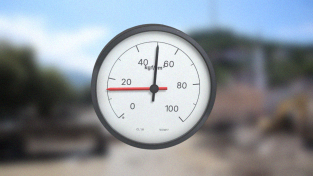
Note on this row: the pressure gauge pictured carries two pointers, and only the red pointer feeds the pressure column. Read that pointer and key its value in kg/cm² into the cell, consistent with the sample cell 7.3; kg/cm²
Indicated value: 15; kg/cm²
